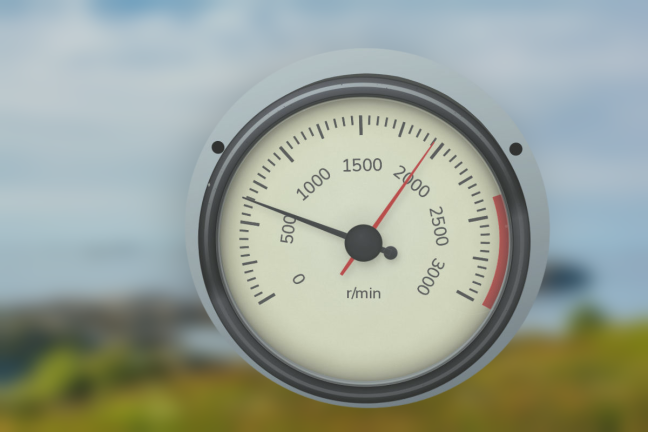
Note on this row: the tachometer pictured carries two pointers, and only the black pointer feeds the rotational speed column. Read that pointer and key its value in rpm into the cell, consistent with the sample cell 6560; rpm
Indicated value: 650; rpm
